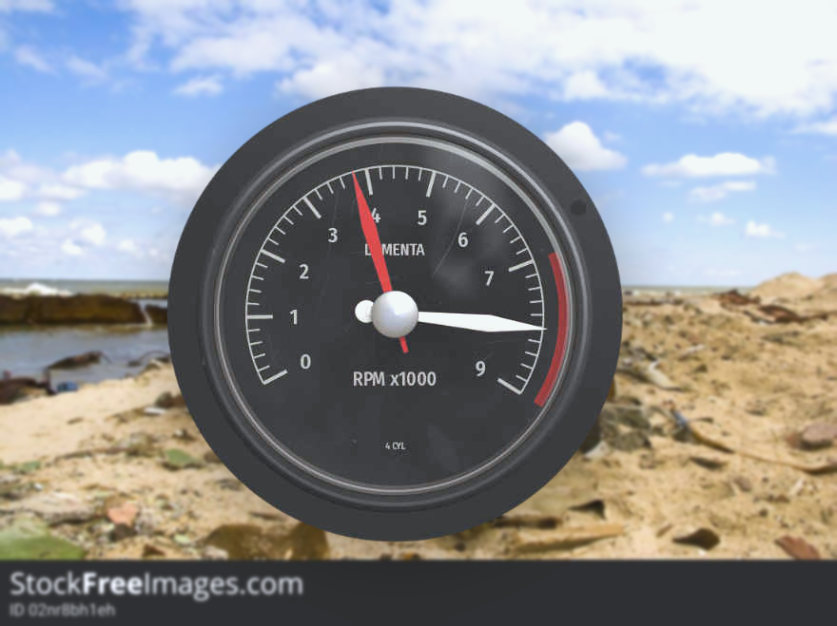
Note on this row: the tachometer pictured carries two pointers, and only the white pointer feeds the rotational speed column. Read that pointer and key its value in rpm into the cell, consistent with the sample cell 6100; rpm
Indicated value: 8000; rpm
